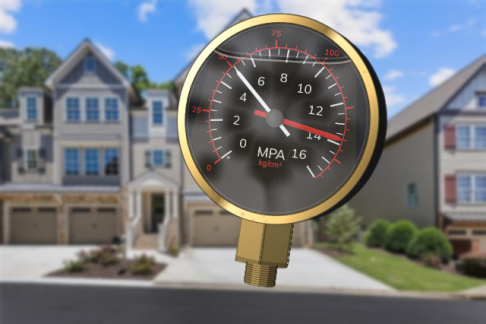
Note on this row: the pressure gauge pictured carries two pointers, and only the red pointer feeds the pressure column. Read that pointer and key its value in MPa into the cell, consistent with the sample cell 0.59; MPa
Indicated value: 13.75; MPa
